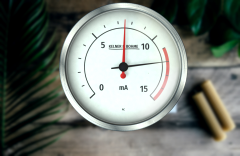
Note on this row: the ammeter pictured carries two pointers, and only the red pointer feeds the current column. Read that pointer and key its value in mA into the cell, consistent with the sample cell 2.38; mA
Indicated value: 7.5; mA
